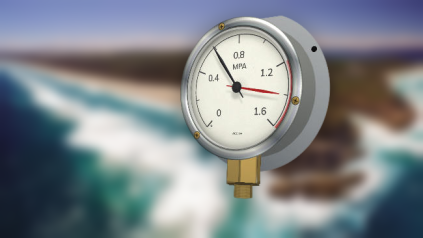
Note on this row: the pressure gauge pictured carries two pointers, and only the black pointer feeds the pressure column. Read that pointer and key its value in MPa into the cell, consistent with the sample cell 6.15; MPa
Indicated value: 0.6; MPa
